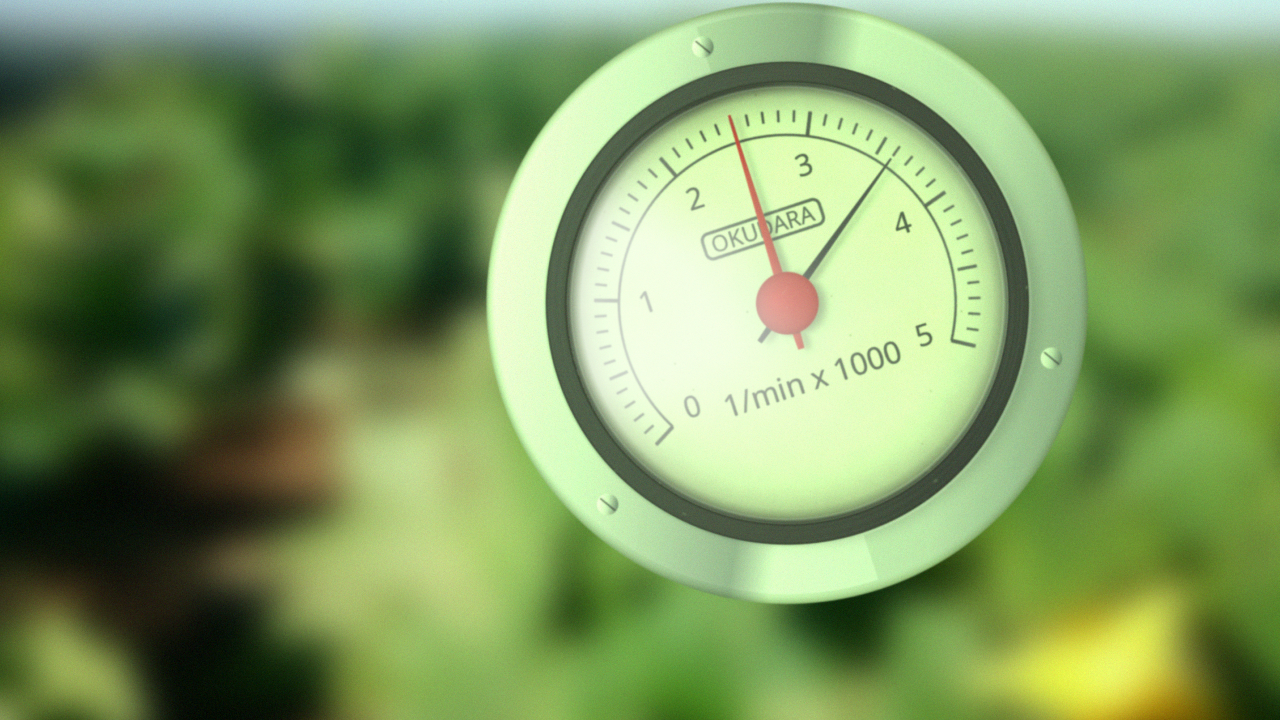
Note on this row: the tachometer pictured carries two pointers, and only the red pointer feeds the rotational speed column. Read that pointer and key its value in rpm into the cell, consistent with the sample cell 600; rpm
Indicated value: 2500; rpm
